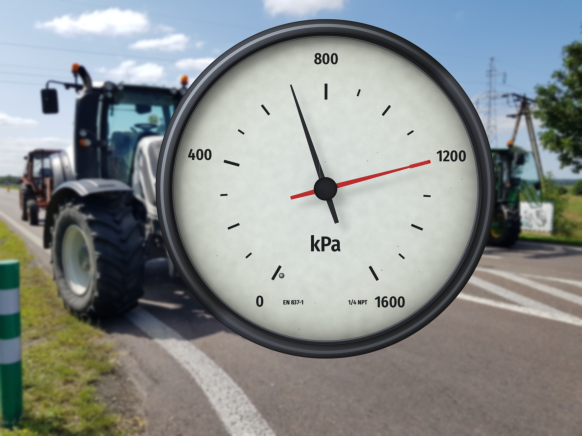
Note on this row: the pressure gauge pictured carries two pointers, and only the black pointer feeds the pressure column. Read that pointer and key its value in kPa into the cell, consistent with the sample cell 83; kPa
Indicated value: 700; kPa
